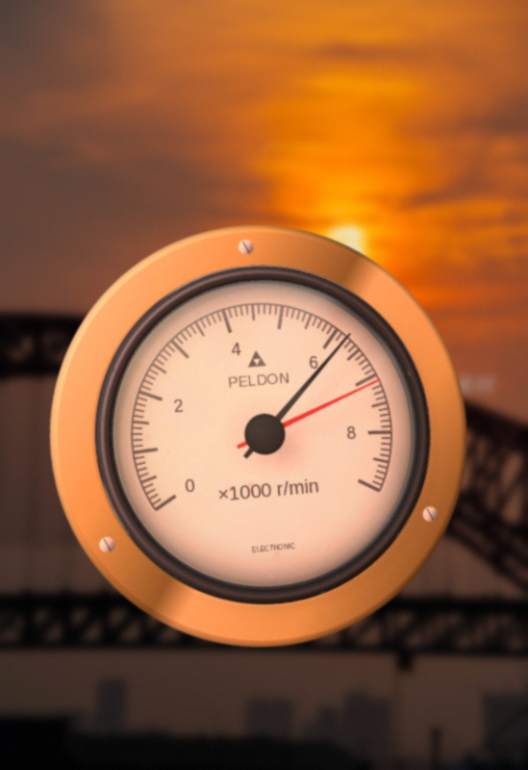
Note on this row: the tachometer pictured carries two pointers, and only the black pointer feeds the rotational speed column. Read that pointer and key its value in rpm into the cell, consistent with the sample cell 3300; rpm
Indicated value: 6200; rpm
